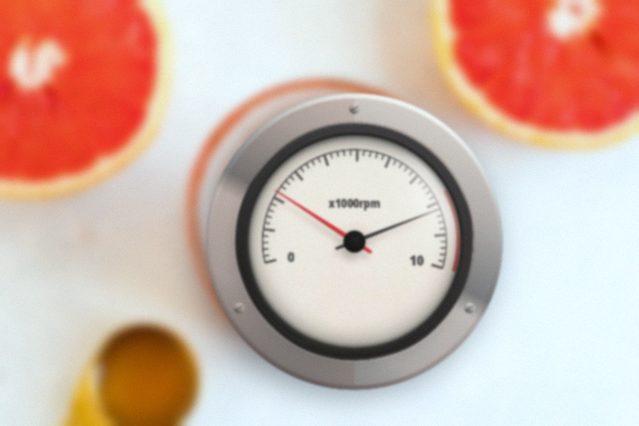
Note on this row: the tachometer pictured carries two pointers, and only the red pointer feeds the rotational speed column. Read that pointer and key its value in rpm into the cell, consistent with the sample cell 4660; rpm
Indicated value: 2200; rpm
